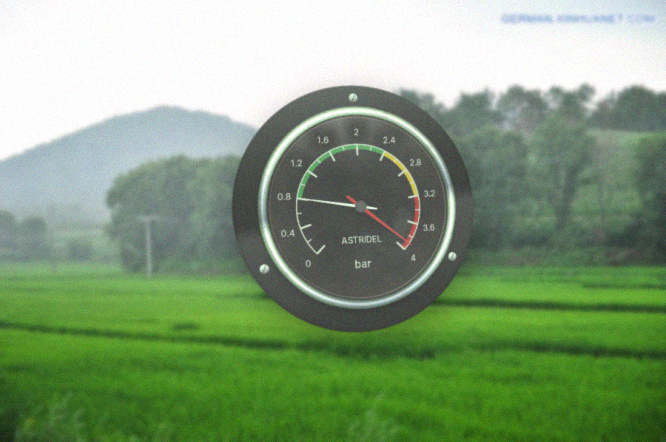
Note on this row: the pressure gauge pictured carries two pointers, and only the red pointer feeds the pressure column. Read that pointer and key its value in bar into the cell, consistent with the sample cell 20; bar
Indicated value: 3.9; bar
